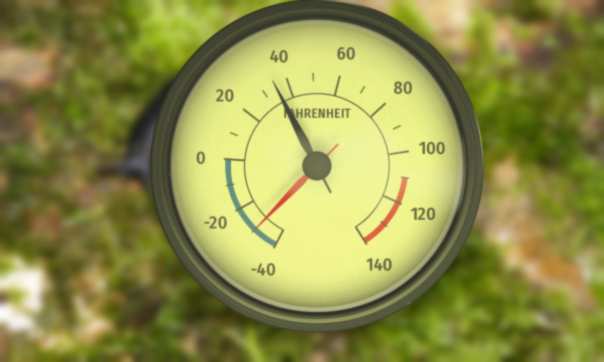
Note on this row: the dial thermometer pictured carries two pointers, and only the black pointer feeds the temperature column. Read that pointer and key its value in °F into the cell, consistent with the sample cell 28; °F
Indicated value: 35; °F
